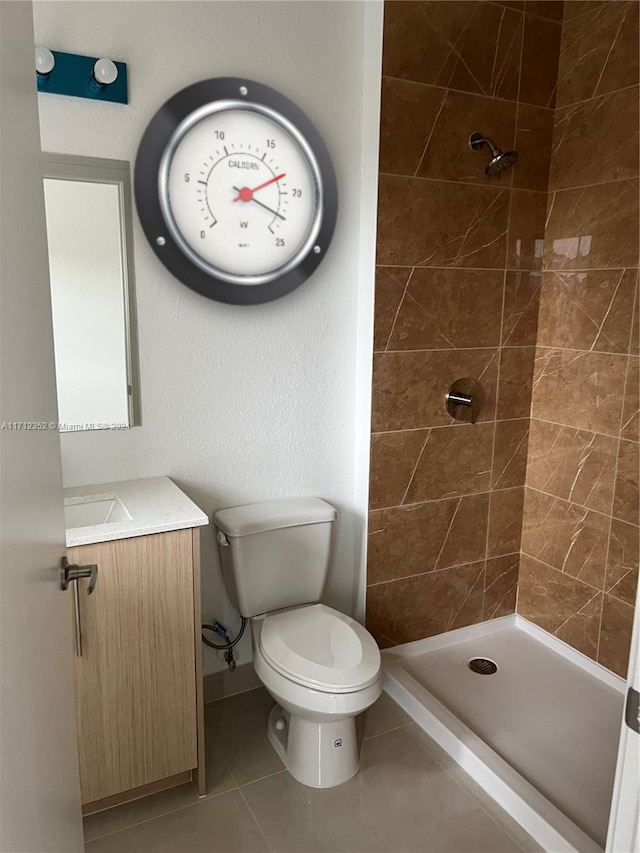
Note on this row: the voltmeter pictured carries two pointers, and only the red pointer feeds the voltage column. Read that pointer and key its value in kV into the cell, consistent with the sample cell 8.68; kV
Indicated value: 18; kV
